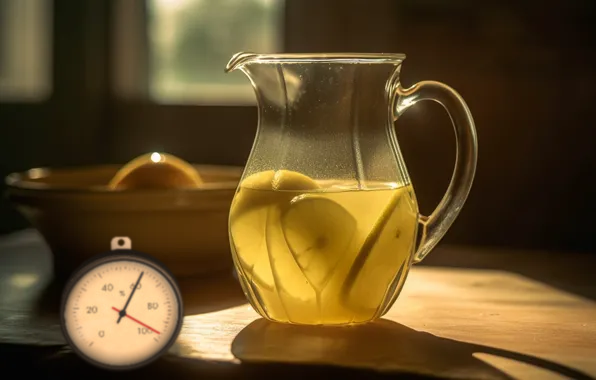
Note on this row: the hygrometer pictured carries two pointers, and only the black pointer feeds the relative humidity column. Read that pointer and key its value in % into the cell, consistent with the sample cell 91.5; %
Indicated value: 60; %
